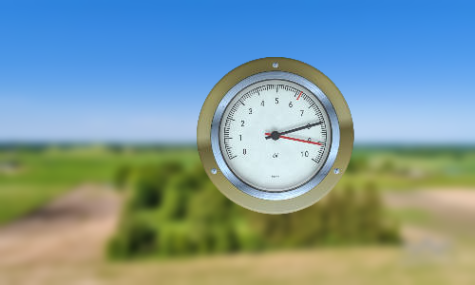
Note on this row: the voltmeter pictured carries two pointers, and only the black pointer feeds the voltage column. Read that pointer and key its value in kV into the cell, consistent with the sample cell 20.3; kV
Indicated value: 8; kV
